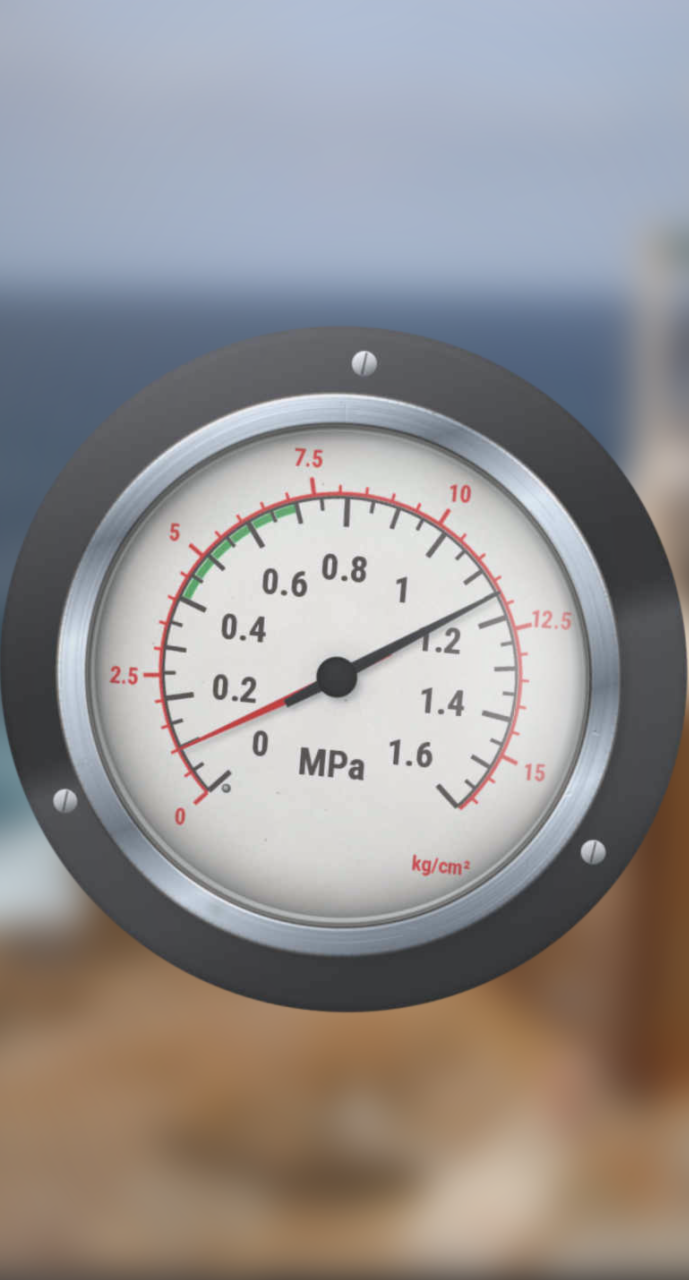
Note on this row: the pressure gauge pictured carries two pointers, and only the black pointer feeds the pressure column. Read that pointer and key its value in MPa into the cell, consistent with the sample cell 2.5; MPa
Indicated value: 1.15; MPa
